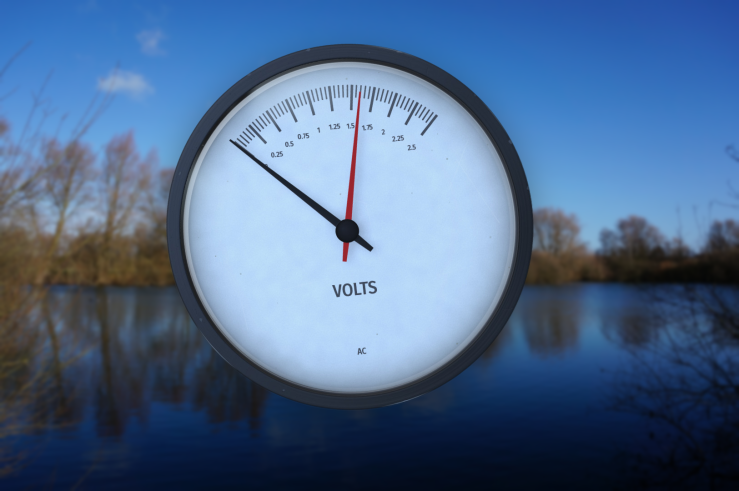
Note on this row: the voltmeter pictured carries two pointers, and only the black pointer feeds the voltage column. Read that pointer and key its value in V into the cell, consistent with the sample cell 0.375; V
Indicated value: 0; V
